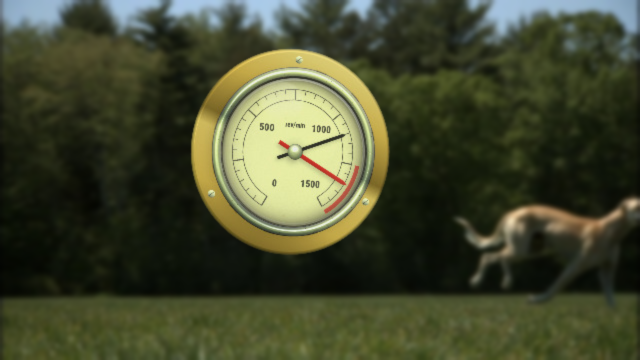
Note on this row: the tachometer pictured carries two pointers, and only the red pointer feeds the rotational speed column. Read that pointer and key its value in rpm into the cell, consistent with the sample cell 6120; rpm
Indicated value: 1350; rpm
